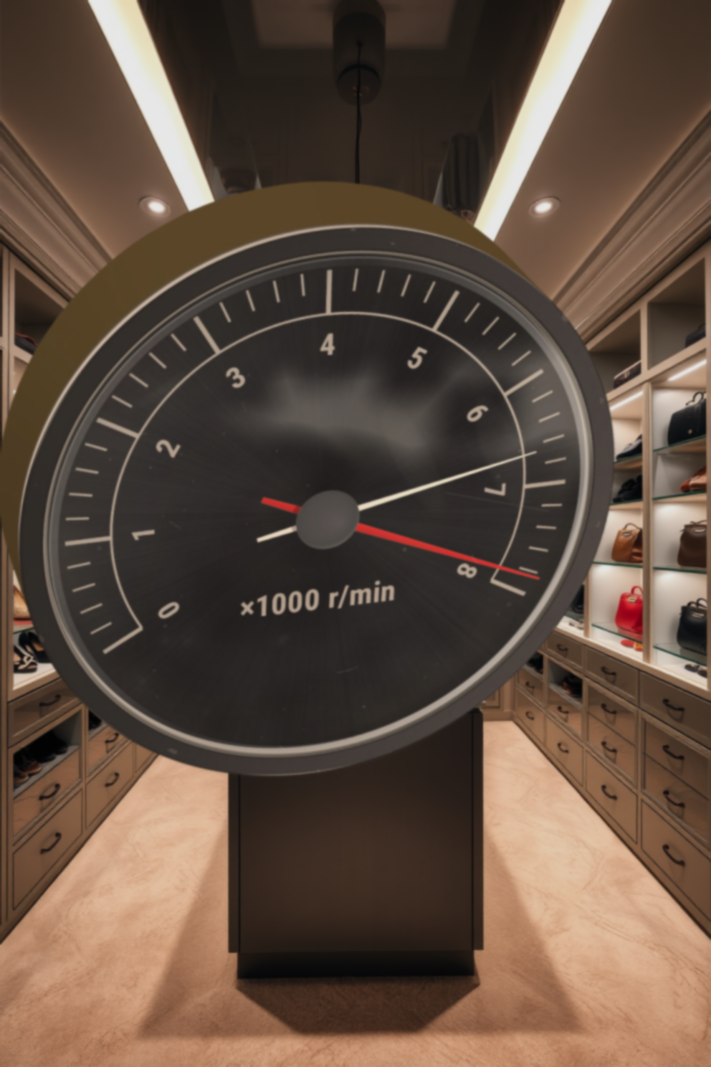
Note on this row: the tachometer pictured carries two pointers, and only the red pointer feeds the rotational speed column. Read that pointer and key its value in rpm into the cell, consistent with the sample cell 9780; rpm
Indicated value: 7800; rpm
